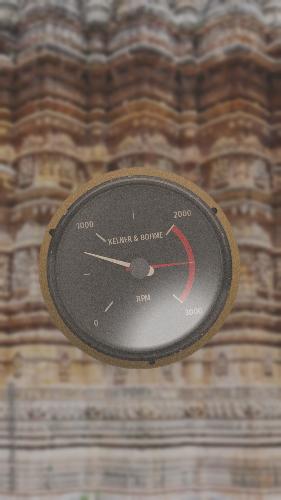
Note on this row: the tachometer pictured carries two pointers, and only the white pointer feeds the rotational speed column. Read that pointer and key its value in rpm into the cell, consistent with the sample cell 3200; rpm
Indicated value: 750; rpm
